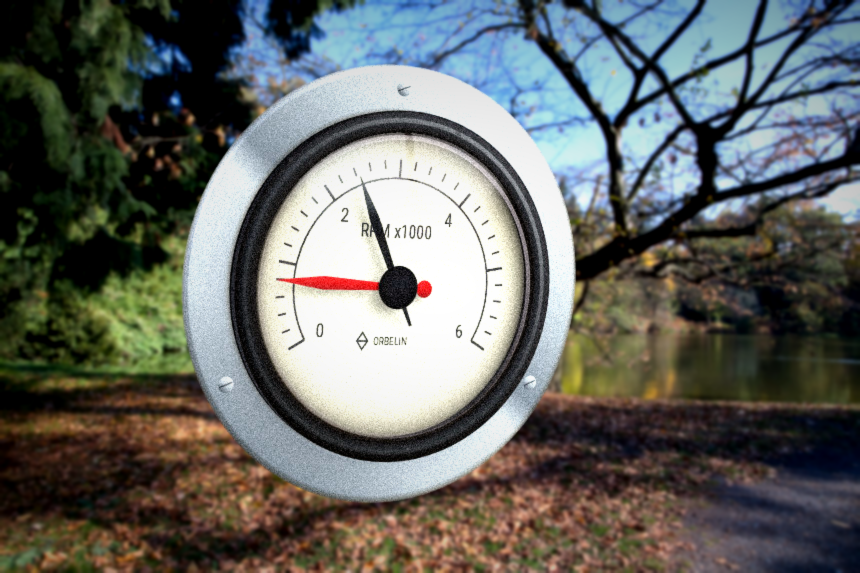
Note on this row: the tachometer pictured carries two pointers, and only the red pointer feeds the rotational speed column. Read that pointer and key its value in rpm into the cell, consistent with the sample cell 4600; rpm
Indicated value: 800; rpm
